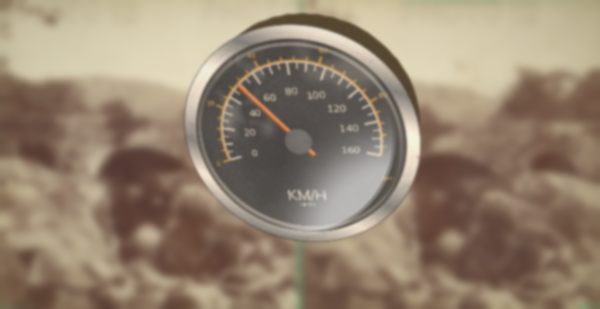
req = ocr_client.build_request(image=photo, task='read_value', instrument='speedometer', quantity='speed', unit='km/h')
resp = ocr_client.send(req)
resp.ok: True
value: 50 km/h
